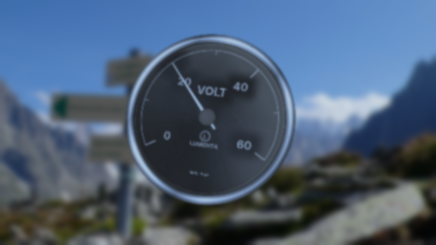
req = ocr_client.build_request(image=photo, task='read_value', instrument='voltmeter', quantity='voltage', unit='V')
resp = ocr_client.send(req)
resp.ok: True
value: 20 V
